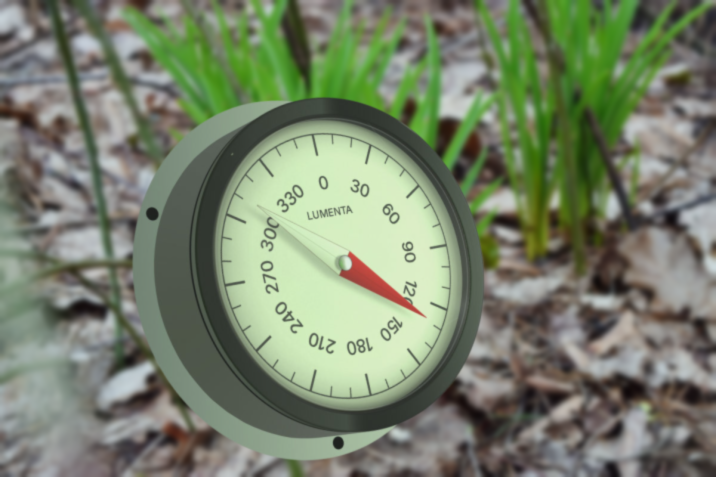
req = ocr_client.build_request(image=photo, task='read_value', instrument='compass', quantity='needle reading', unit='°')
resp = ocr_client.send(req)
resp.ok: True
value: 130 °
